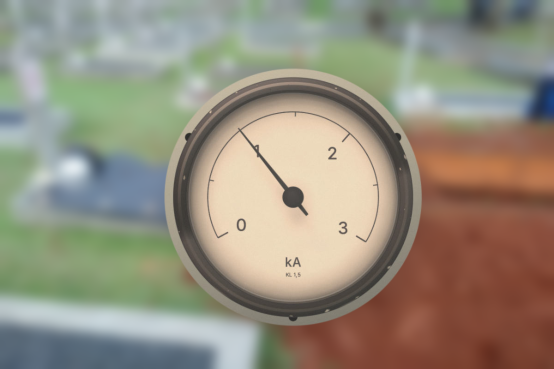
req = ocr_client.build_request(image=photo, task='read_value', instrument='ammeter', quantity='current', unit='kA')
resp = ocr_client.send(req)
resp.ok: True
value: 1 kA
